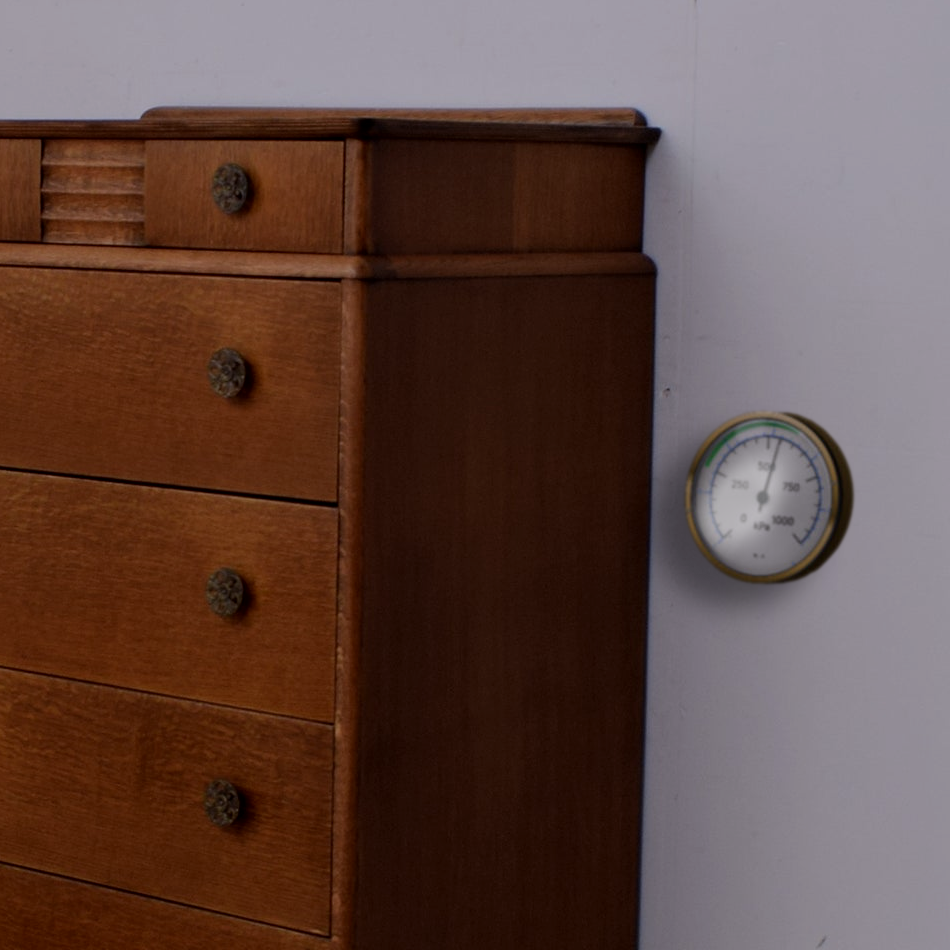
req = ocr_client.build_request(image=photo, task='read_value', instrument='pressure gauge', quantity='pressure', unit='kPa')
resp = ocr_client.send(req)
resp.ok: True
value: 550 kPa
